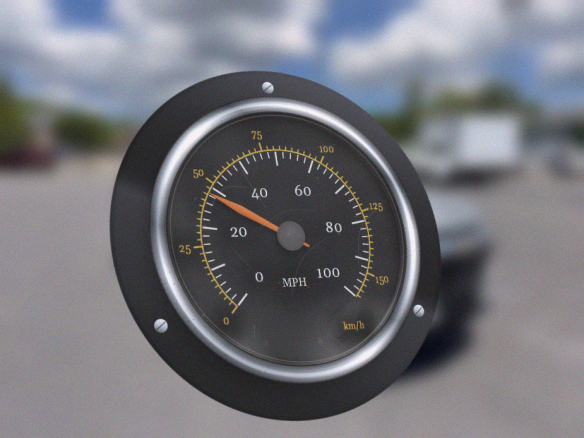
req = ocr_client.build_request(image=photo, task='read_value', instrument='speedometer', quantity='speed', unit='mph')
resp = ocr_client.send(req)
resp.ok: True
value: 28 mph
